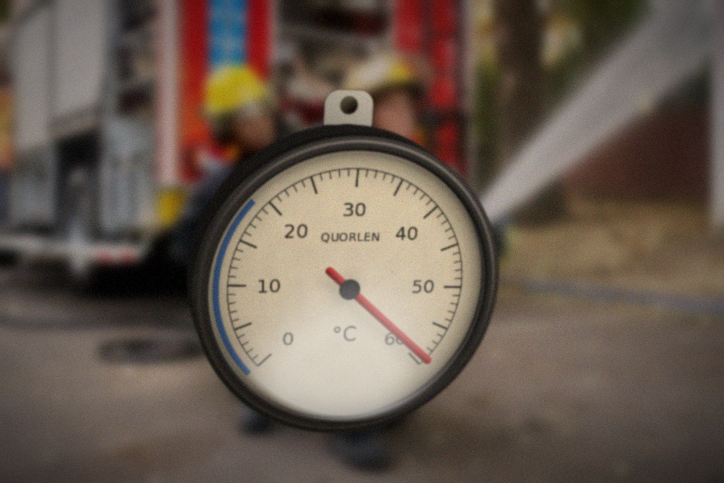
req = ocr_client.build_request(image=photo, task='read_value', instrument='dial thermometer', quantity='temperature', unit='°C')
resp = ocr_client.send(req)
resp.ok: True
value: 59 °C
